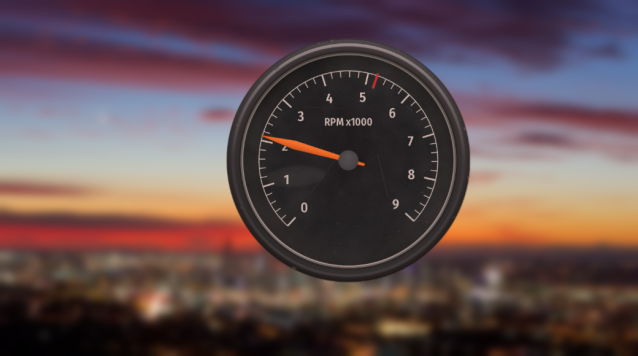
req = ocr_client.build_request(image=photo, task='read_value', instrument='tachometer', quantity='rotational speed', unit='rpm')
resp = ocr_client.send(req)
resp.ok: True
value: 2100 rpm
